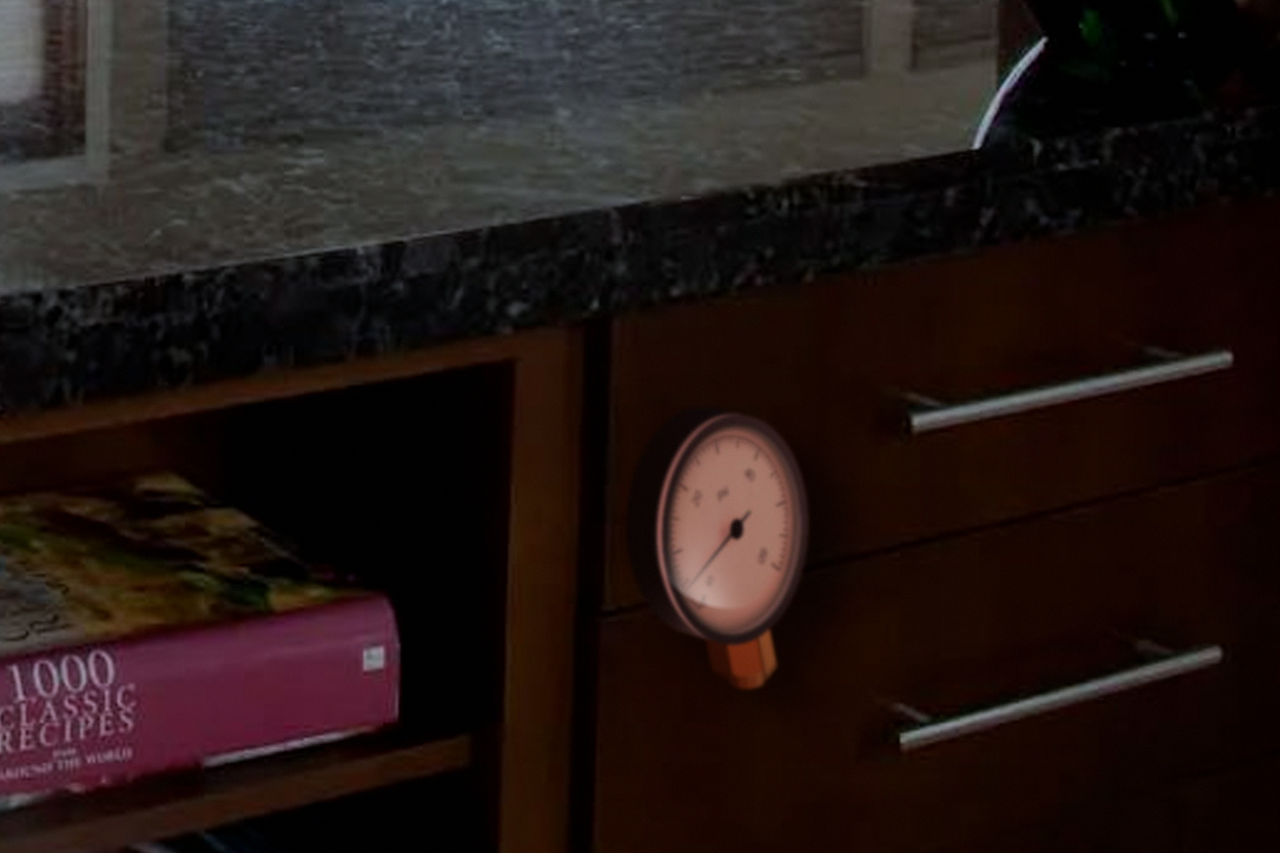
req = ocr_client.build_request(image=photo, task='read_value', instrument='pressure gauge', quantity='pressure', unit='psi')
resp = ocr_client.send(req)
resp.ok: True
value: 5 psi
